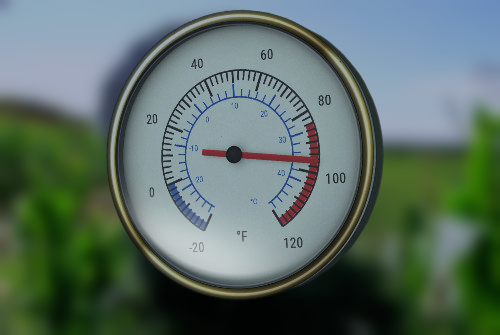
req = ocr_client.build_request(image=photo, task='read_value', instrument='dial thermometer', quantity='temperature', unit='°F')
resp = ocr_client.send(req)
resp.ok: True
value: 96 °F
